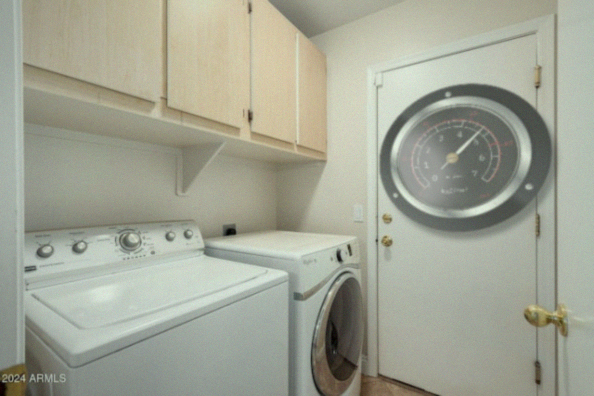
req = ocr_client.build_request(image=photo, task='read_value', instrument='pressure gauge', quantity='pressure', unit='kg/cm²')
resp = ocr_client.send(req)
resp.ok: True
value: 4.75 kg/cm²
